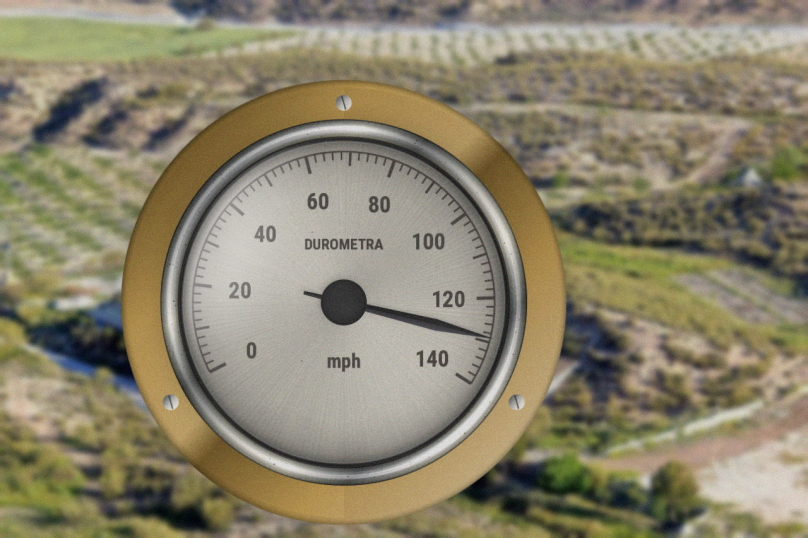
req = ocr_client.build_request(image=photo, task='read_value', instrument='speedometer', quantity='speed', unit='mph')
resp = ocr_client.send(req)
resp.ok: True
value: 129 mph
